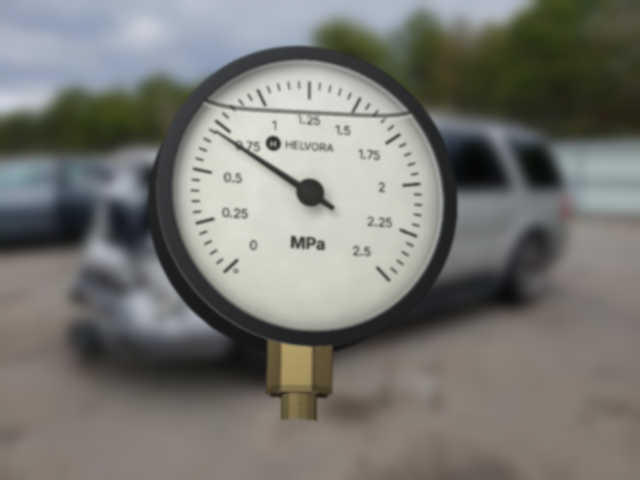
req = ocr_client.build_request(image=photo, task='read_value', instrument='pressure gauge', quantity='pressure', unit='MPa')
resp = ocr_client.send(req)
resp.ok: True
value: 0.7 MPa
